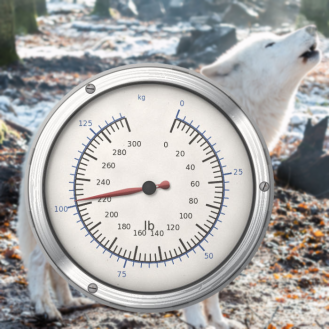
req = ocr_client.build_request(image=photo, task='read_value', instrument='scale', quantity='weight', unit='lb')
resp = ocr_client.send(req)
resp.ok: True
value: 224 lb
